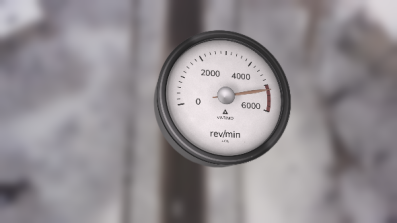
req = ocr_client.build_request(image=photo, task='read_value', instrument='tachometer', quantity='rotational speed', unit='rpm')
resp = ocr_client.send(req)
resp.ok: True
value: 5200 rpm
